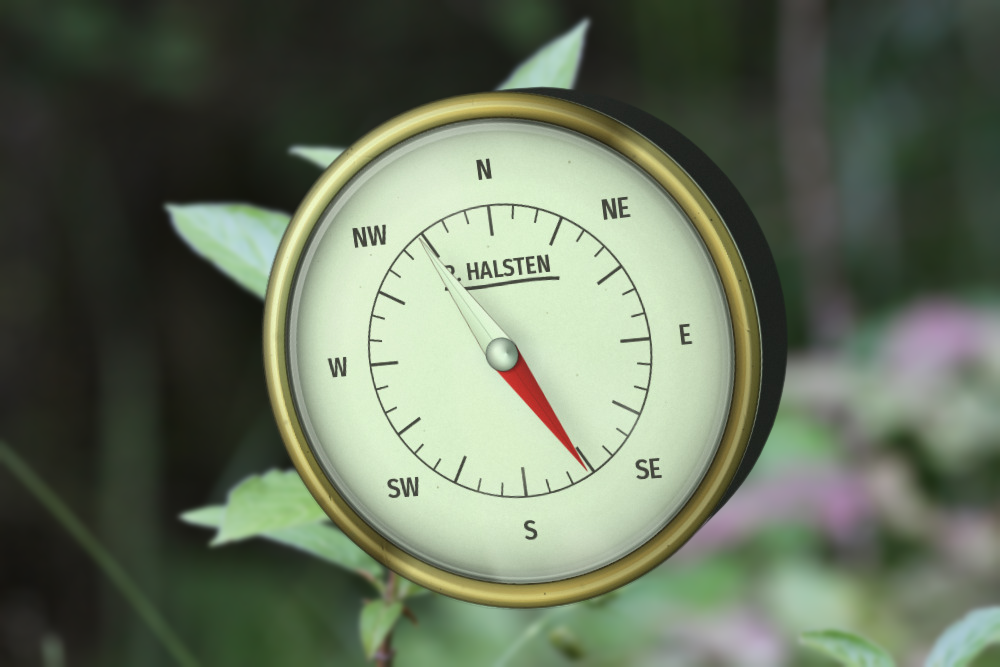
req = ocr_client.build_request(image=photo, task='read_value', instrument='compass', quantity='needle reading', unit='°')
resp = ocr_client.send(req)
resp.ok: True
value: 150 °
